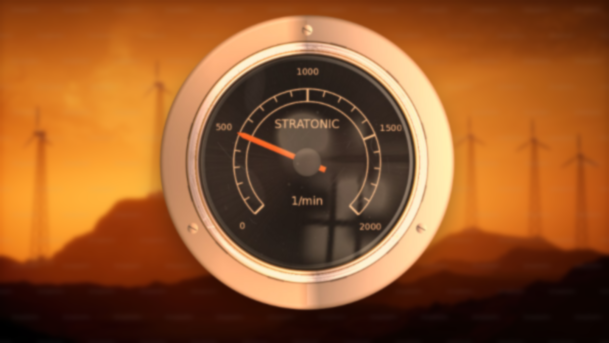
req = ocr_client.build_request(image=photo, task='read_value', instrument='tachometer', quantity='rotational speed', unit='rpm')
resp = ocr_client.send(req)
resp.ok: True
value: 500 rpm
